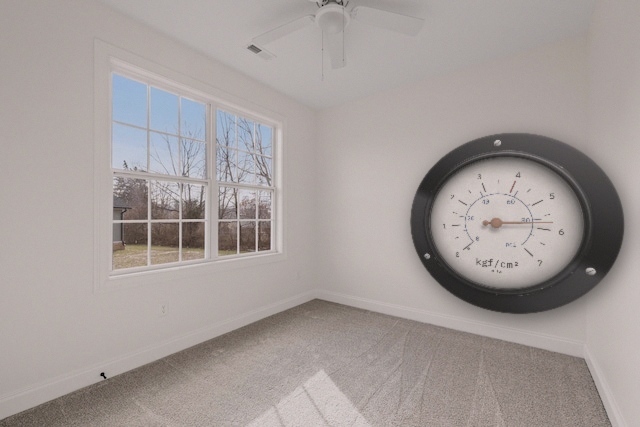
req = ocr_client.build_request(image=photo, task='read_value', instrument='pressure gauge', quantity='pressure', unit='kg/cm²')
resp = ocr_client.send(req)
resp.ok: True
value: 5.75 kg/cm²
